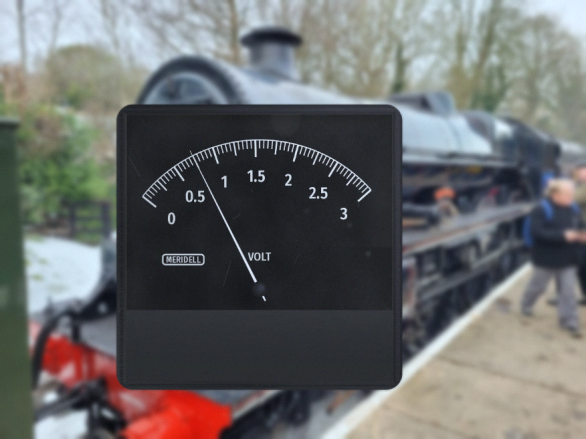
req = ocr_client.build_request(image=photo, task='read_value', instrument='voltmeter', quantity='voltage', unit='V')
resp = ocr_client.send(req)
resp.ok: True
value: 0.75 V
